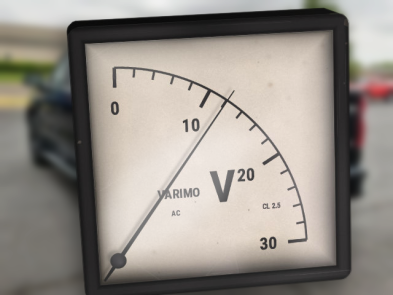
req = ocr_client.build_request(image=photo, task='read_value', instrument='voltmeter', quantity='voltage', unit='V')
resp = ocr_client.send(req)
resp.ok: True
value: 12 V
